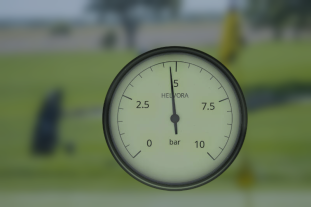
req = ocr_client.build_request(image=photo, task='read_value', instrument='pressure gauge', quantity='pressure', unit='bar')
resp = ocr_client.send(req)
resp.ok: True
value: 4.75 bar
